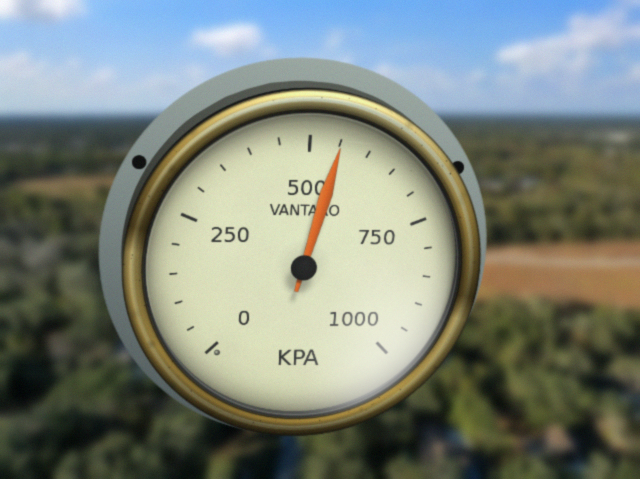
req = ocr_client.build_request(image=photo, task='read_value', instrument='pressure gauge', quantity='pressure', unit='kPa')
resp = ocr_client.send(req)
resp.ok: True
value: 550 kPa
